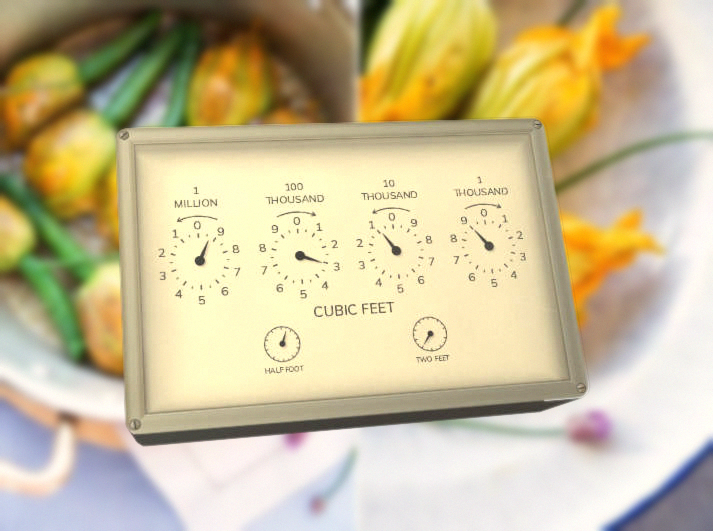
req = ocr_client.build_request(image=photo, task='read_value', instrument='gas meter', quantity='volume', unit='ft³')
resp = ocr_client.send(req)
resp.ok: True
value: 930900 ft³
